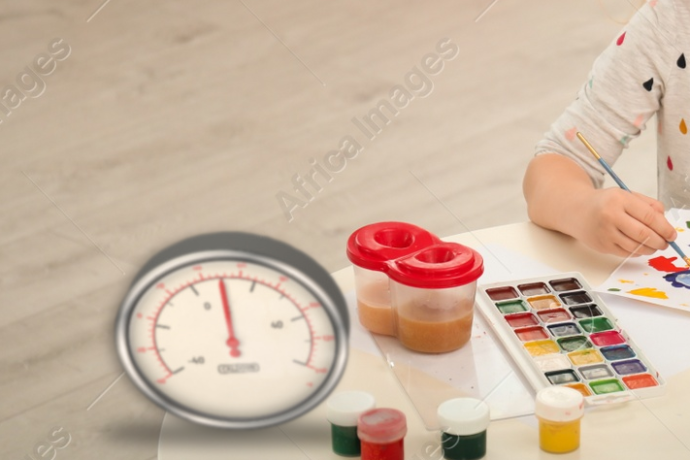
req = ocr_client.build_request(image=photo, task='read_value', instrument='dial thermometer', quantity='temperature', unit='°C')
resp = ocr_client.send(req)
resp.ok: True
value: 10 °C
